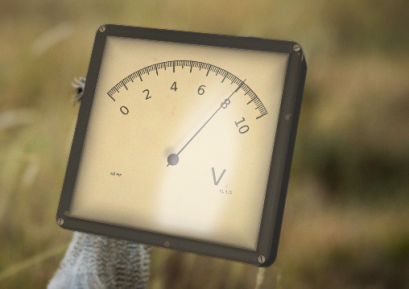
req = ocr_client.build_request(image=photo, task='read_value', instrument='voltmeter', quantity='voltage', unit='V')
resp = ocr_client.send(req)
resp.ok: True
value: 8 V
